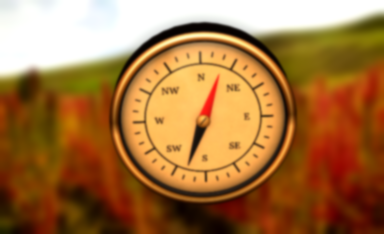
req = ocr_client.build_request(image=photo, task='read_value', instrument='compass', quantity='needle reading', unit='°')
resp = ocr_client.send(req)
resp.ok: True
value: 20 °
